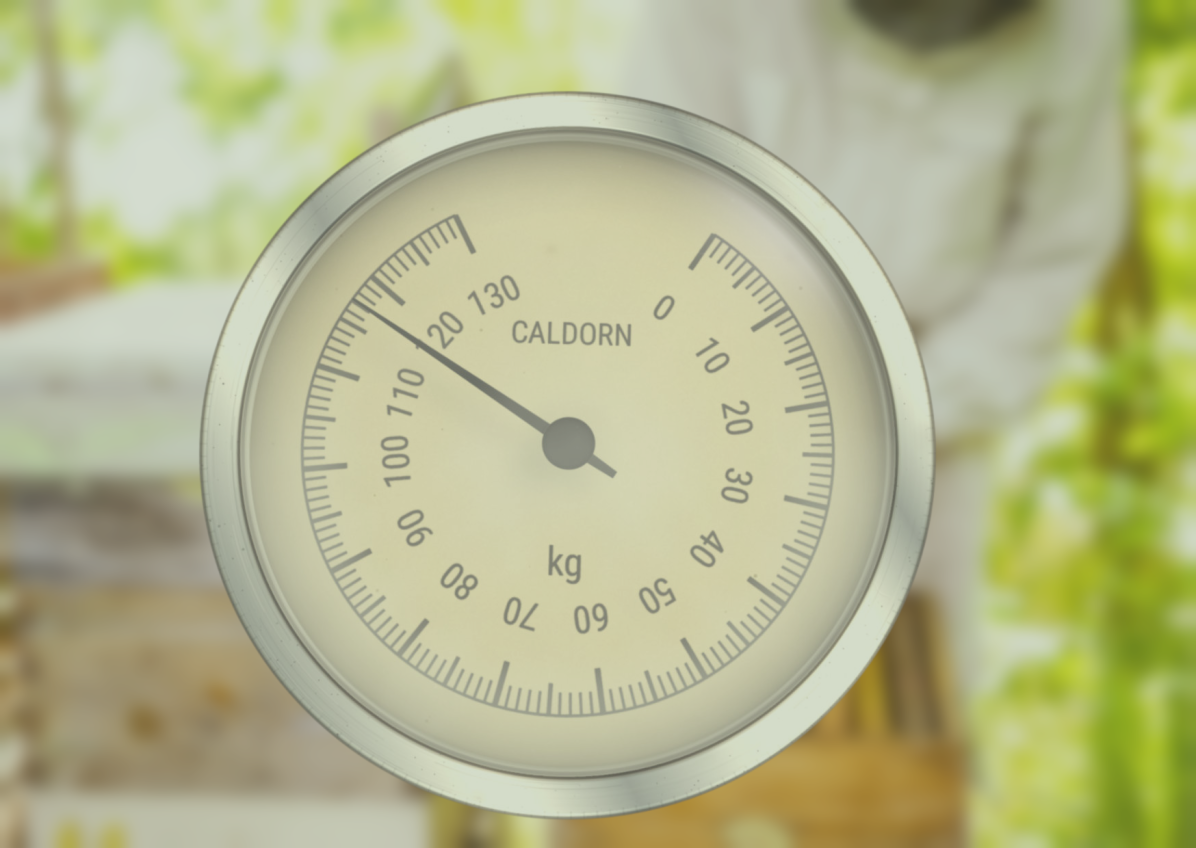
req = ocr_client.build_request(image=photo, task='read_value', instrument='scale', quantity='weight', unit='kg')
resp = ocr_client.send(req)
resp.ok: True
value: 117 kg
